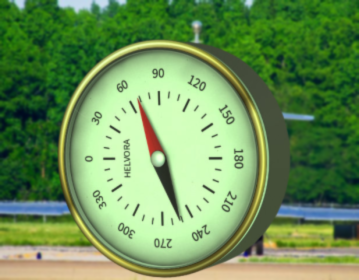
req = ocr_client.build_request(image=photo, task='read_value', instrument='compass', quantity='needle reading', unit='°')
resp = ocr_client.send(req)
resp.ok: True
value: 70 °
